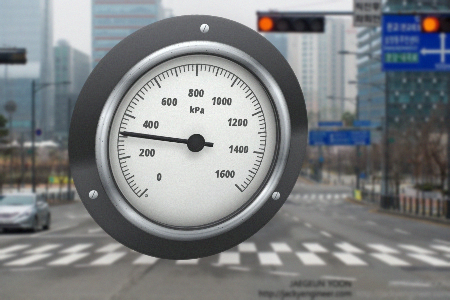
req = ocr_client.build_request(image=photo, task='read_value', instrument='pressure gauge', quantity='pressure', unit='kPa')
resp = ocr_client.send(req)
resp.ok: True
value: 320 kPa
